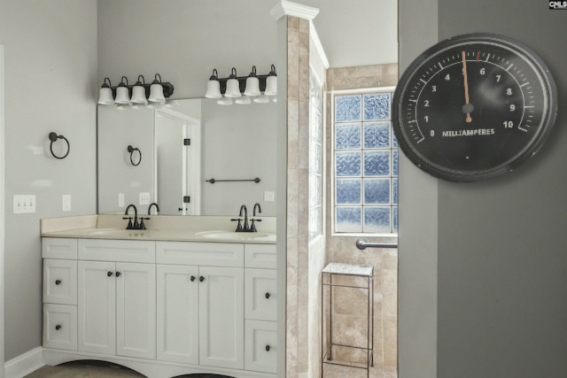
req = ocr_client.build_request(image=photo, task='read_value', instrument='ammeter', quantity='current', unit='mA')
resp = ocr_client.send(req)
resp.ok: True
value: 5 mA
